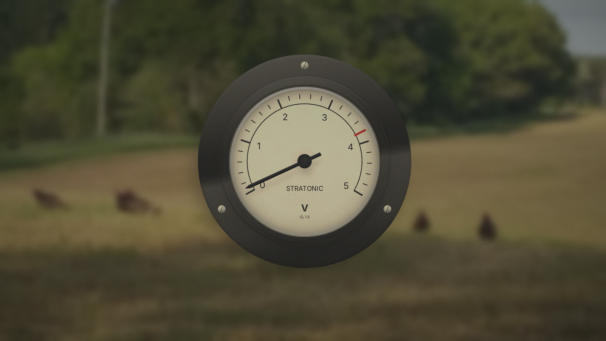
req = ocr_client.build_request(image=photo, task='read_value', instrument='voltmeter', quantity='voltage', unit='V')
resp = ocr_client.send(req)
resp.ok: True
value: 0.1 V
